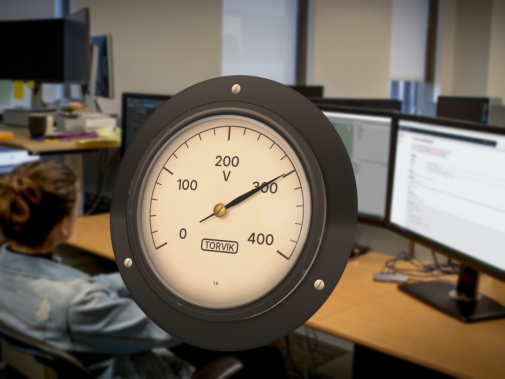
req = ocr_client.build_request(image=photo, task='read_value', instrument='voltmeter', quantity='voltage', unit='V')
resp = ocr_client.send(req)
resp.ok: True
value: 300 V
